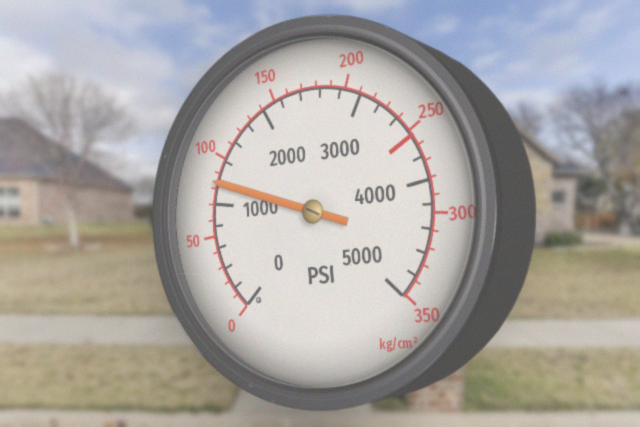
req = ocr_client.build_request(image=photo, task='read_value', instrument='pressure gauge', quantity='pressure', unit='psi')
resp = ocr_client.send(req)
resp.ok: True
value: 1200 psi
